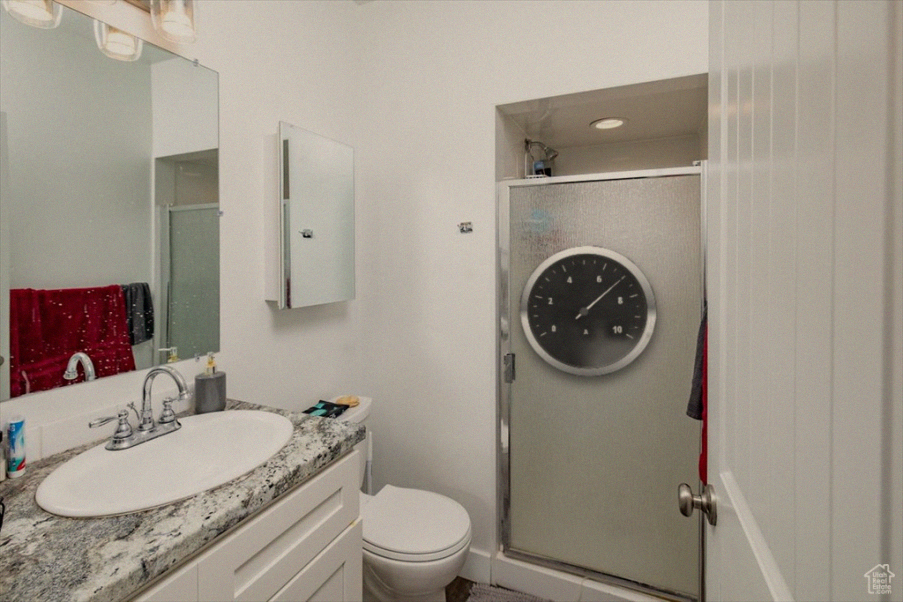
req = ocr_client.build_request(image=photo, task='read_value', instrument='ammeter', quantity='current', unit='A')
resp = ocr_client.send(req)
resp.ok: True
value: 7 A
